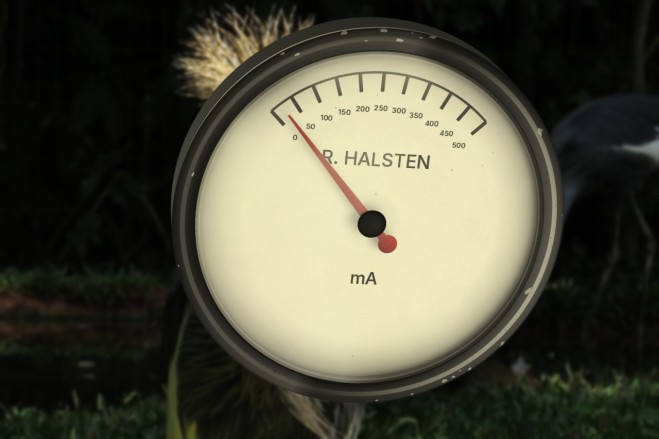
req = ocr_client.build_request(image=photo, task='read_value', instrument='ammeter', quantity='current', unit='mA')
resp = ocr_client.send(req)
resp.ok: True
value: 25 mA
